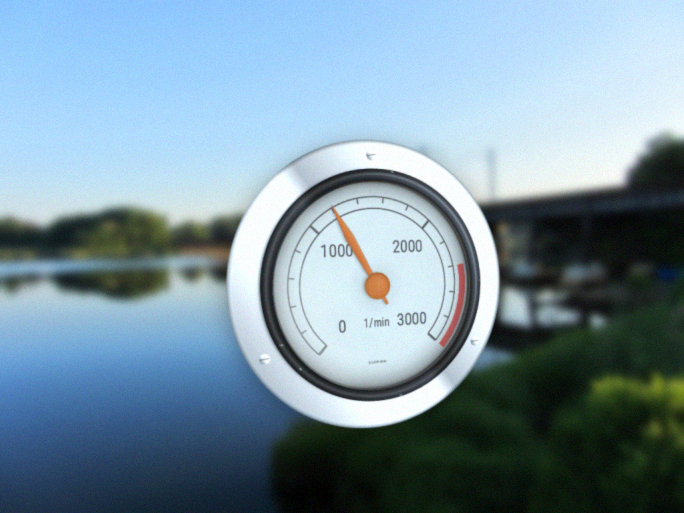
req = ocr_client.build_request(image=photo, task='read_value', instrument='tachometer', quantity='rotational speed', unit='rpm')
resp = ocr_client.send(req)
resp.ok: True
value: 1200 rpm
